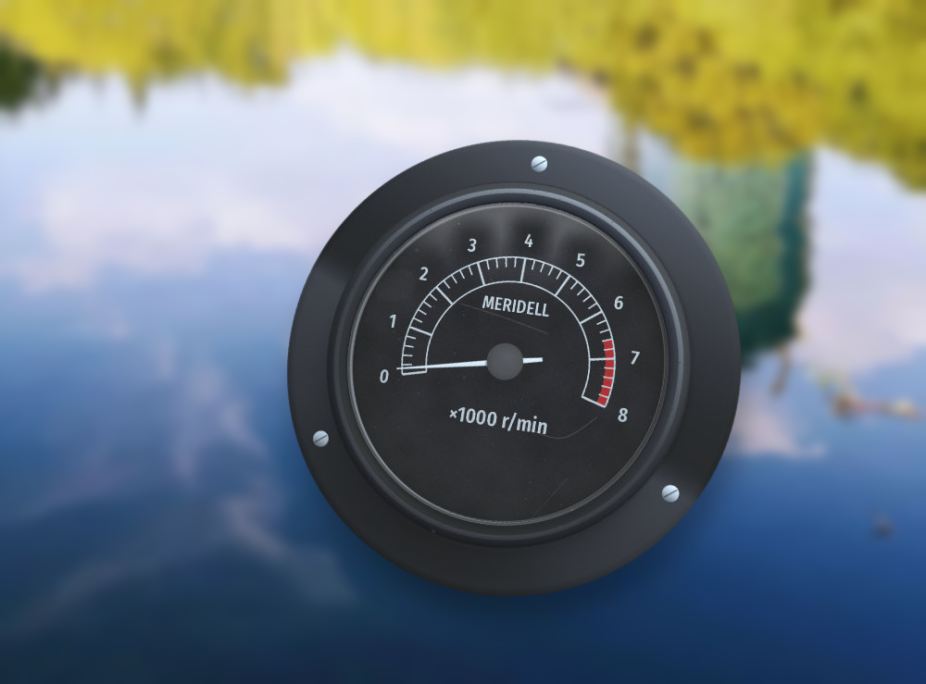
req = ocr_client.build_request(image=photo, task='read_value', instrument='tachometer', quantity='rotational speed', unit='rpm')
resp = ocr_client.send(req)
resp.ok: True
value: 100 rpm
